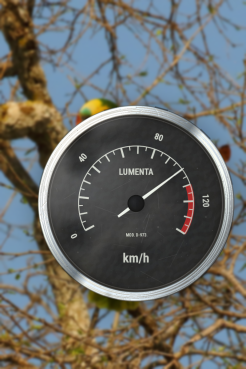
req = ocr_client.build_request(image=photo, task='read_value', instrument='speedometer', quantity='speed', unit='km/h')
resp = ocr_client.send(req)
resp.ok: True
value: 100 km/h
